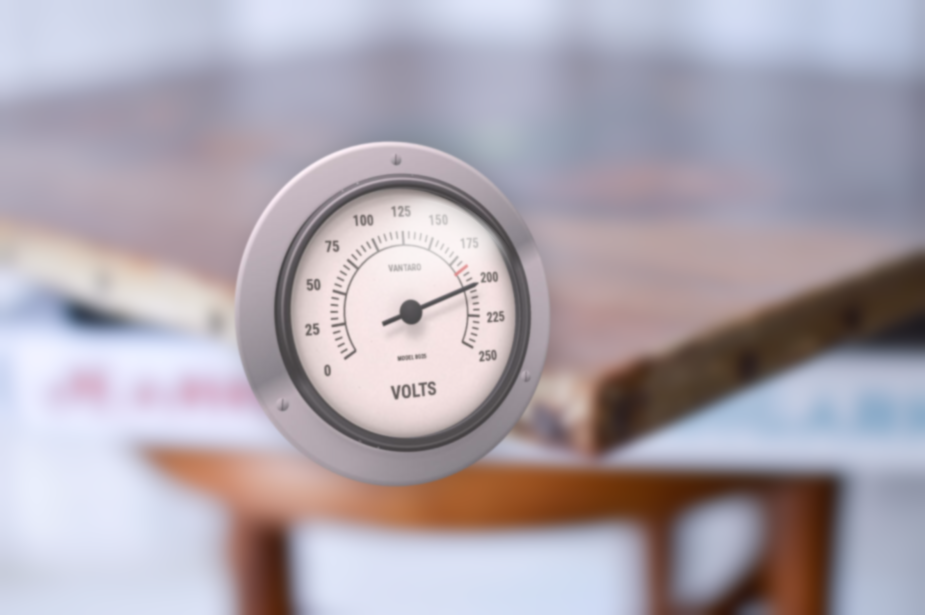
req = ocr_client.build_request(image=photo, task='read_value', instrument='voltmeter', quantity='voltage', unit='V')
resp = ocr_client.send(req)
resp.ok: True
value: 200 V
